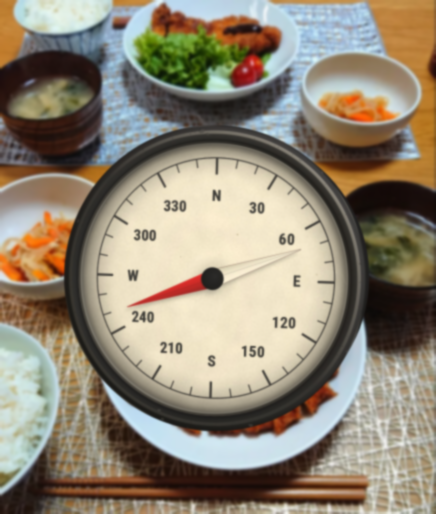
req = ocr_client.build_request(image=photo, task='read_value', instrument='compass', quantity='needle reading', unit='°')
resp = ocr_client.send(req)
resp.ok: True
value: 250 °
